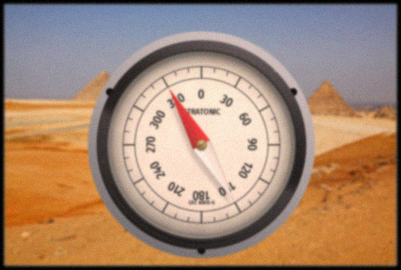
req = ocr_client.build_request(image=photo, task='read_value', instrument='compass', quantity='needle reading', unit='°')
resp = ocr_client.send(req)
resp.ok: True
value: 330 °
